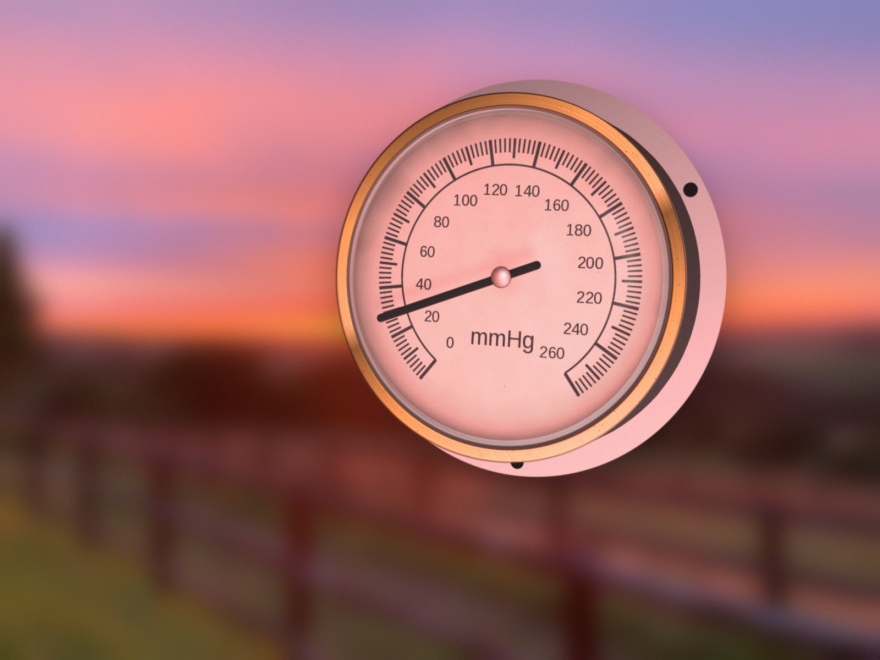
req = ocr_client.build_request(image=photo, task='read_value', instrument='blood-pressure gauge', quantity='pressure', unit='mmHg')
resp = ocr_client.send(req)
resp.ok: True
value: 28 mmHg
